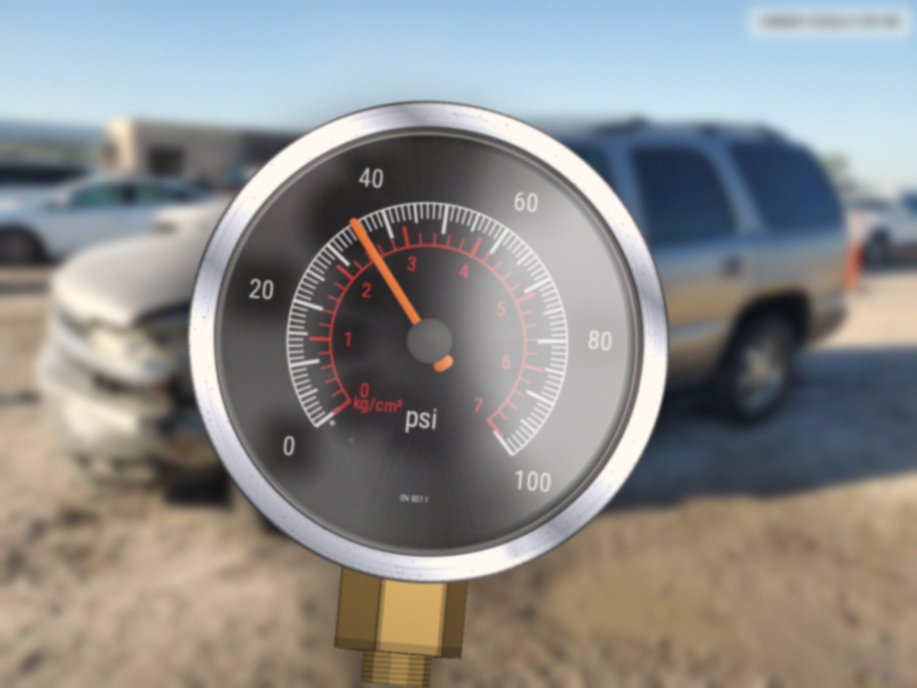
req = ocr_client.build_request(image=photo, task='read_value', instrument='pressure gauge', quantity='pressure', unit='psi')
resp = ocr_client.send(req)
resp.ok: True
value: 35 psi
